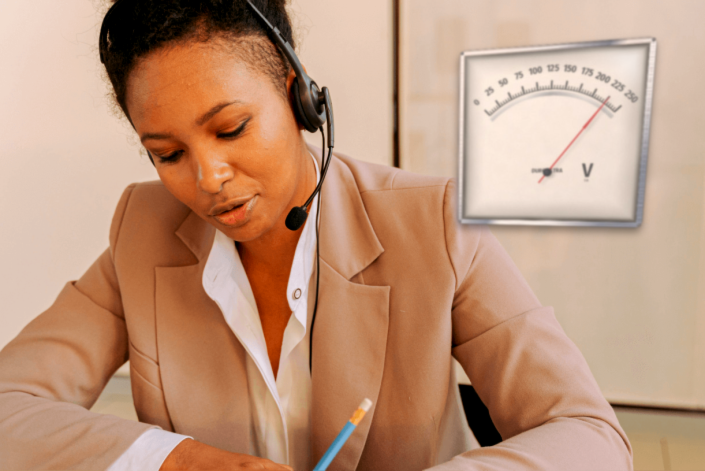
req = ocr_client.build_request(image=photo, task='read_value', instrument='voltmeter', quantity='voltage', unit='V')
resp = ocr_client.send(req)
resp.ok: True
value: 225 V
